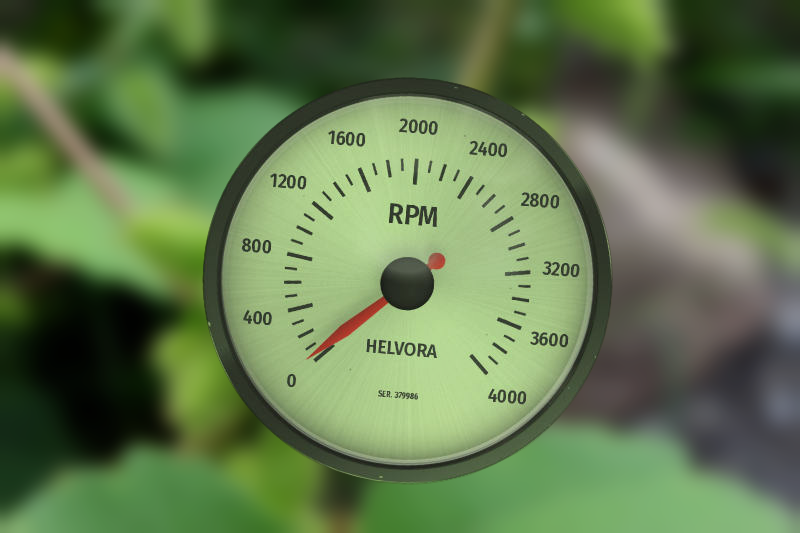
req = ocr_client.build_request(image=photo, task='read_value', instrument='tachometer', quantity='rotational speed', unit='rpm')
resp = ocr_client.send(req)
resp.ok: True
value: 50 rpm
